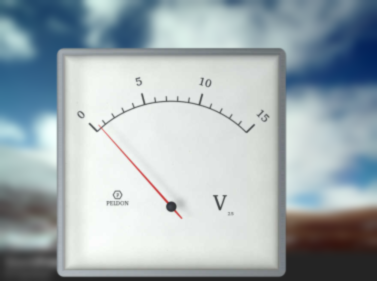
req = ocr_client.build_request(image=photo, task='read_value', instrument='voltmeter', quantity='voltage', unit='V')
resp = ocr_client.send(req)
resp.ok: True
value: 0.5 V
